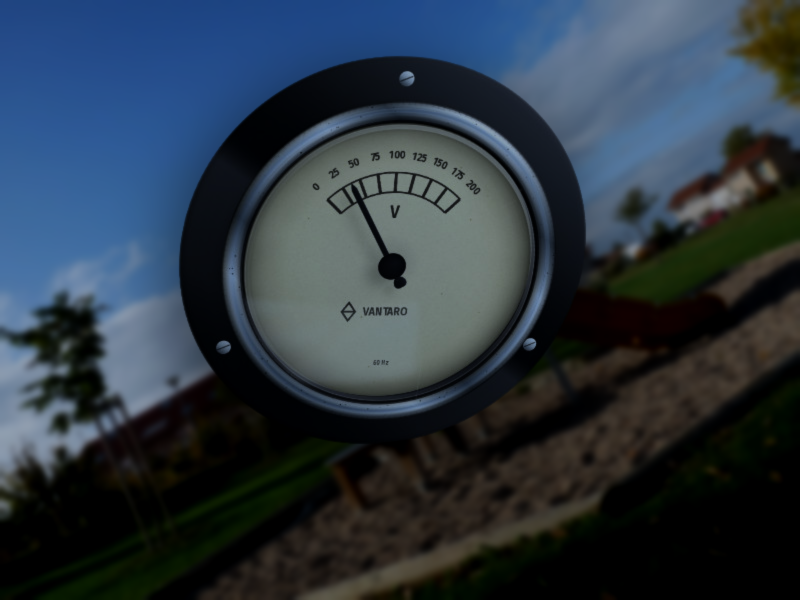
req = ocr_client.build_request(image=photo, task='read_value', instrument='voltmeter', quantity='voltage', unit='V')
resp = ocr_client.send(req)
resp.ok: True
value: 37.5 V
